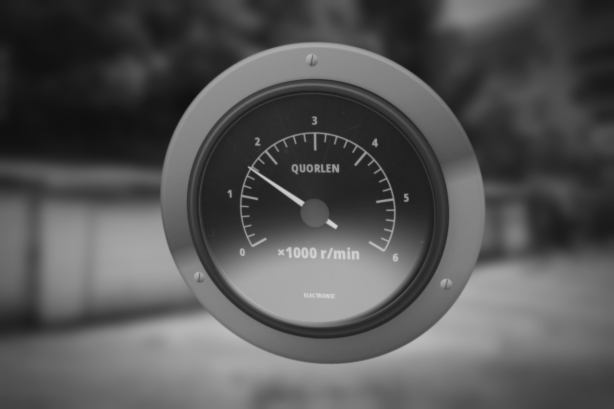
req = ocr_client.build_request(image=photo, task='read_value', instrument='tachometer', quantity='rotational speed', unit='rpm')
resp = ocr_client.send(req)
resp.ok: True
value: 1600 rpm
